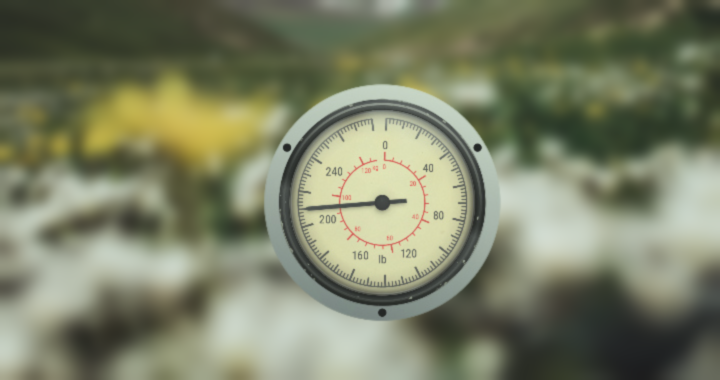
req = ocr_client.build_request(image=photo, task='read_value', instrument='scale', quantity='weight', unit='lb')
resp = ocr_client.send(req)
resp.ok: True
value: 210 lb
